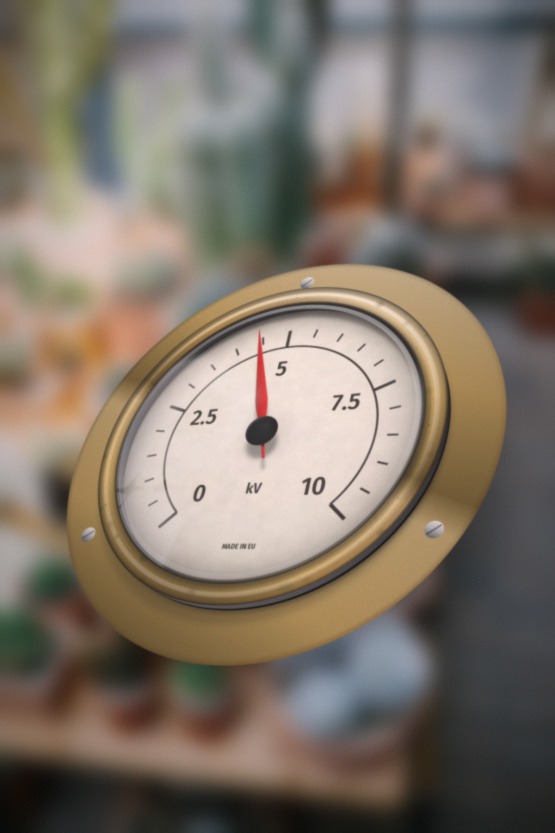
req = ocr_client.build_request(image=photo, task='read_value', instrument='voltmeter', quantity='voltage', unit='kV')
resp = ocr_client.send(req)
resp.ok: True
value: 4.5 kV
